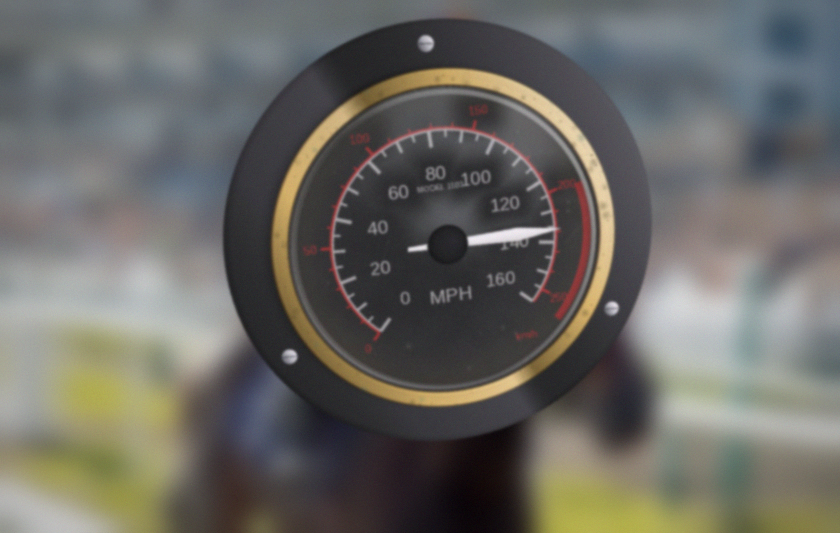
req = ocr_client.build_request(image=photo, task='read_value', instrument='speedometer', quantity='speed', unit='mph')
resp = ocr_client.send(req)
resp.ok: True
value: 135 mph
